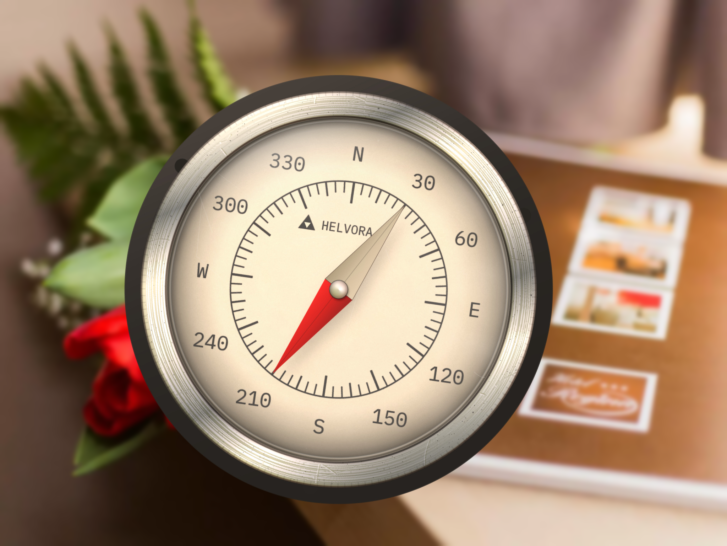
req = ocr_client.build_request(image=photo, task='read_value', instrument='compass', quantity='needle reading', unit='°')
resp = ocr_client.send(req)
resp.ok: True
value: 210 °
